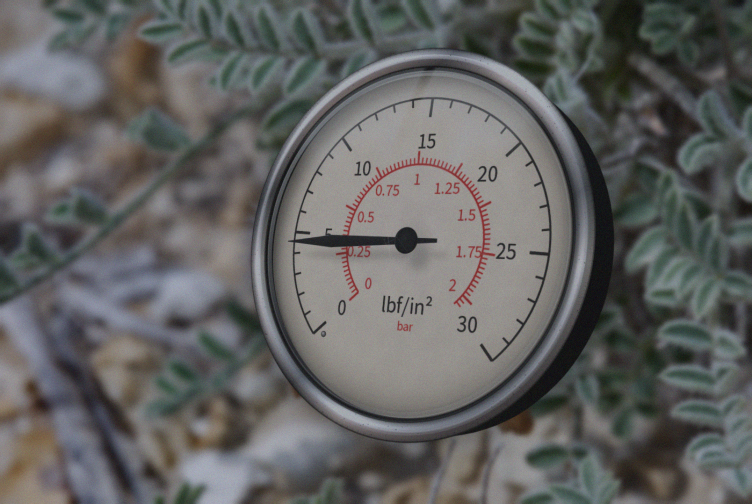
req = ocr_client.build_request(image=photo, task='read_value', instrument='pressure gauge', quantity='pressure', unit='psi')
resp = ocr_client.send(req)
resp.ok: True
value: 4.5 psi
